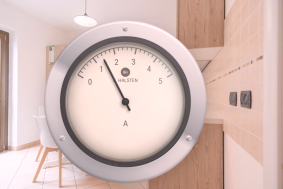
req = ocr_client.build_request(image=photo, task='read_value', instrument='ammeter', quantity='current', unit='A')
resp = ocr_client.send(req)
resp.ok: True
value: 1.4 A
